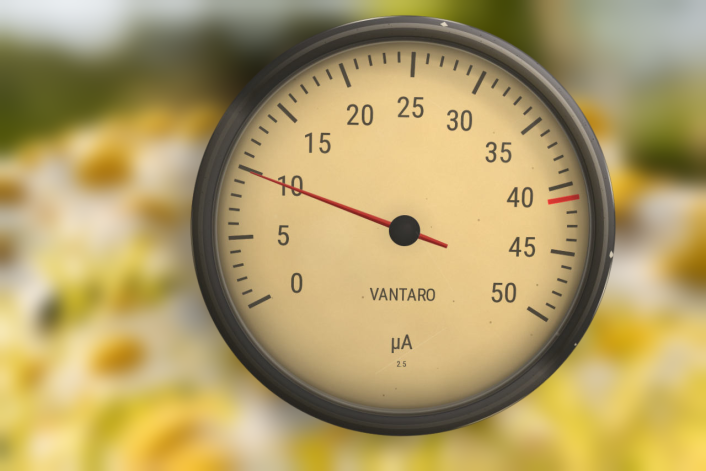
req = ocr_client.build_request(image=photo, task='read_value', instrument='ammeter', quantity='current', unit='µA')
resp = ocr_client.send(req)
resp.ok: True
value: 10 µA
